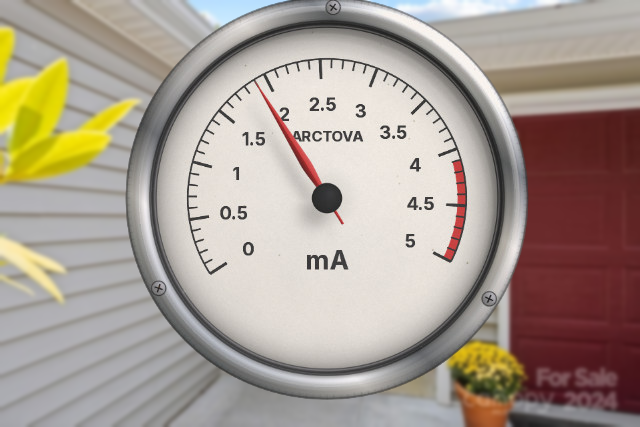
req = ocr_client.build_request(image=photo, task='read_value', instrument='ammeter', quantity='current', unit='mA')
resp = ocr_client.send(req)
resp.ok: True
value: 1.9 mA
